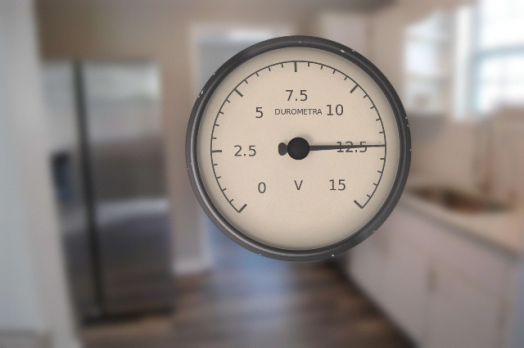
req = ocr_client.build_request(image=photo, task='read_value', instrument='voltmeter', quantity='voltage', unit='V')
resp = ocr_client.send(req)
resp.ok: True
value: 12.5 V
